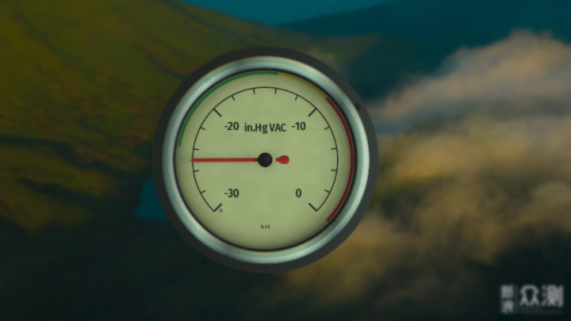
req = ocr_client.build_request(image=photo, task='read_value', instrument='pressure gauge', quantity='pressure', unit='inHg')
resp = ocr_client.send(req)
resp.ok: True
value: -25 inHg
